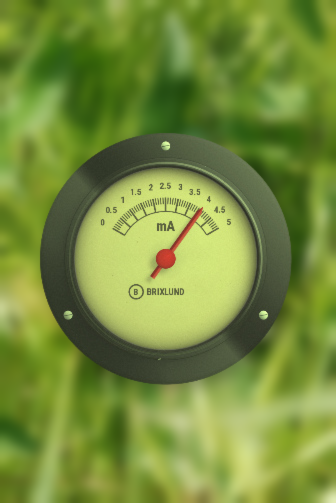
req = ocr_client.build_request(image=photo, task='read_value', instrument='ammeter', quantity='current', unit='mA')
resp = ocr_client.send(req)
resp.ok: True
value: 4 mA
